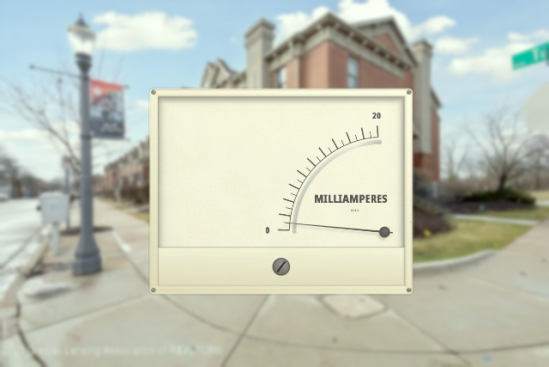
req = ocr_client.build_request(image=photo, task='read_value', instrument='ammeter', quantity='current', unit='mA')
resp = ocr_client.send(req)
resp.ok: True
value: 1 mA
